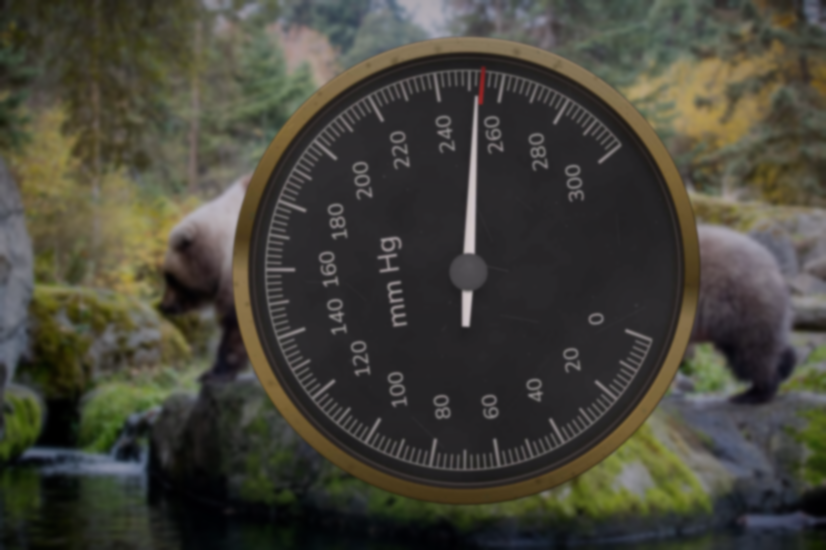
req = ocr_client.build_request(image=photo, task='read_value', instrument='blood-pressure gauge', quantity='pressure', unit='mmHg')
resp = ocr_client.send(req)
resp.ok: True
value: 252 mmHg
